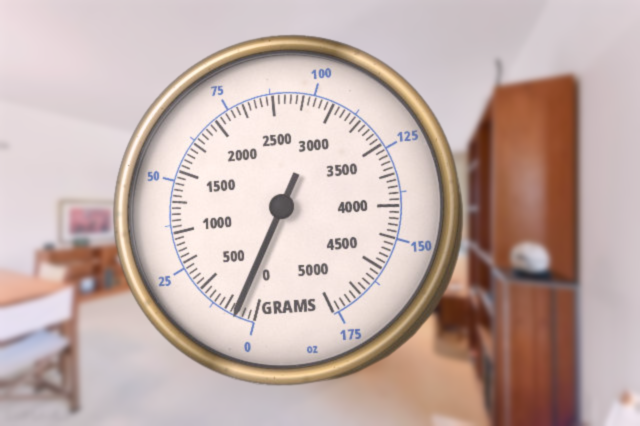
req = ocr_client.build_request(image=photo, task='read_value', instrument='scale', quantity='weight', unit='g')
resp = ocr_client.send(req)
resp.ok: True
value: 150 g
